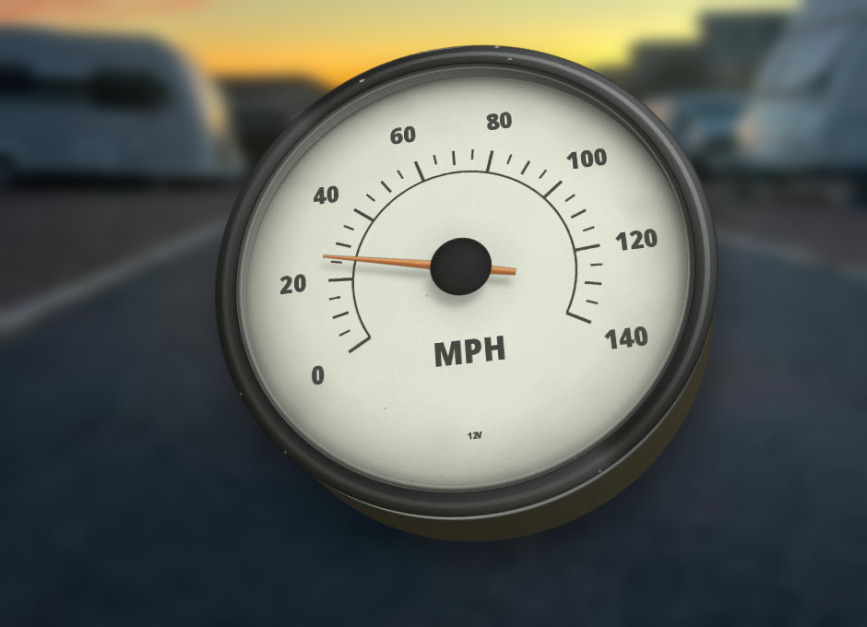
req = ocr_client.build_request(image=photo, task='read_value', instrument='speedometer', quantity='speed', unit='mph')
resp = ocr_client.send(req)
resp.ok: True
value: 25 mph
